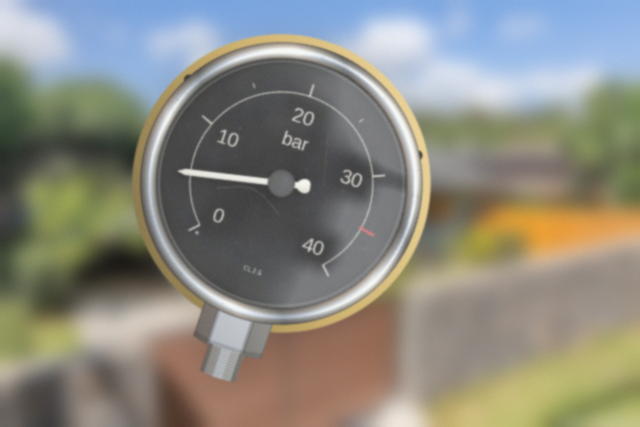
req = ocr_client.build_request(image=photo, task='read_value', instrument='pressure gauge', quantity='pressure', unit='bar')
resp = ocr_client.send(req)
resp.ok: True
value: 5 bar
